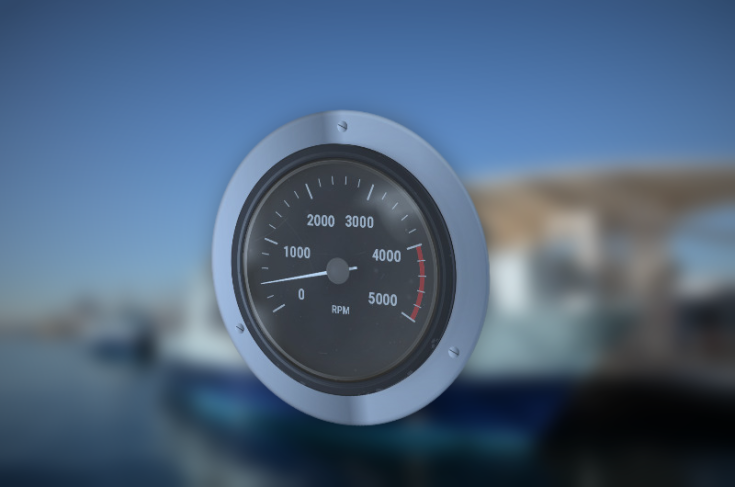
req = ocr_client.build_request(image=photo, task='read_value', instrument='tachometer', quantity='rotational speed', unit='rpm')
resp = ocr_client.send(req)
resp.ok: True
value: 400 rpm
